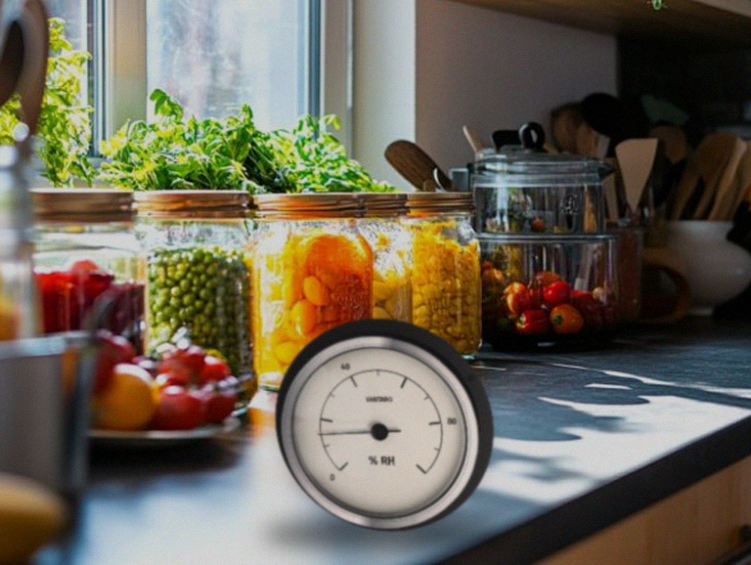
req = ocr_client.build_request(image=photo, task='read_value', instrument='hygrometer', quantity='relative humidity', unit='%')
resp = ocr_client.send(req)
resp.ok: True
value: 15 %
